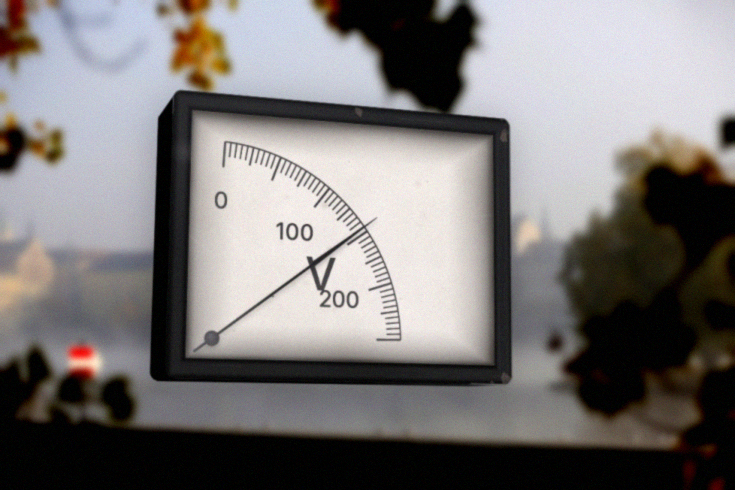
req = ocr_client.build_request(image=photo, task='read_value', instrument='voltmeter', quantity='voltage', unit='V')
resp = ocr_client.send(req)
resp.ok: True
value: 145 V
